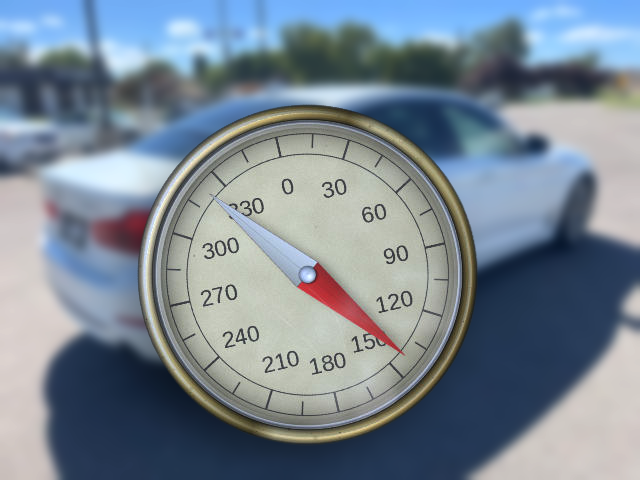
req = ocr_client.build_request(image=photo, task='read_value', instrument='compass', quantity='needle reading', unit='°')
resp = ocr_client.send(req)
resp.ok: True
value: 142.5 °
